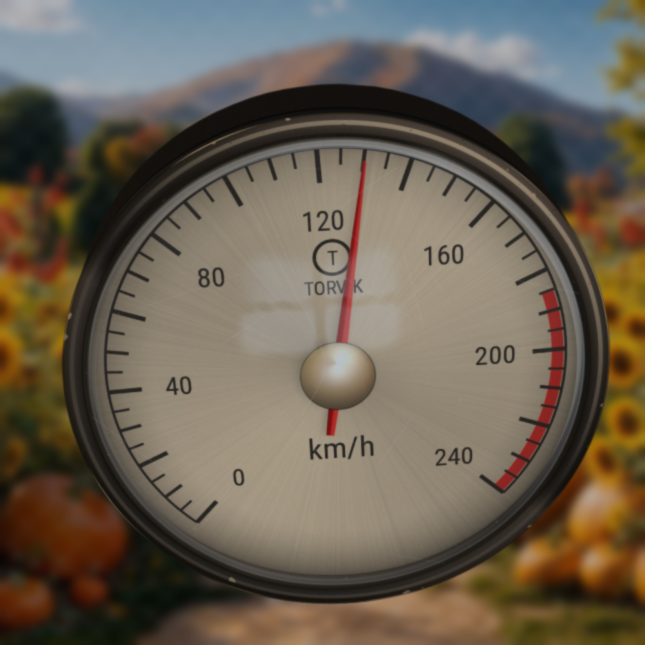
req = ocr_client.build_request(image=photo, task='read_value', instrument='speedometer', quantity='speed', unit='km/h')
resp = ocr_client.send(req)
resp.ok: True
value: 130 km/h
